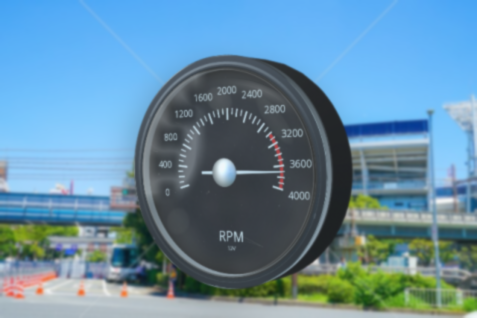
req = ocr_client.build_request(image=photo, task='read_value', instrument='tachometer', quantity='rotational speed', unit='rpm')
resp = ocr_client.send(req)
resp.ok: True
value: 3700 rpm
